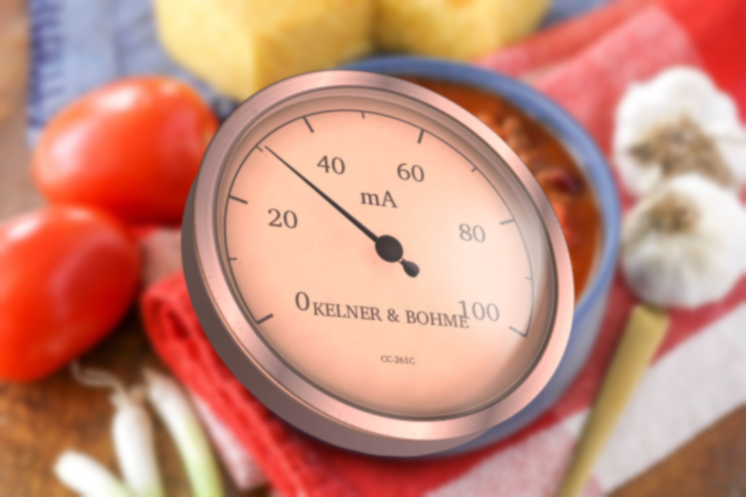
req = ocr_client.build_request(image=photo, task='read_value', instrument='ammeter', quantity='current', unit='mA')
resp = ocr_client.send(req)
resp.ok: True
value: 30 mA
